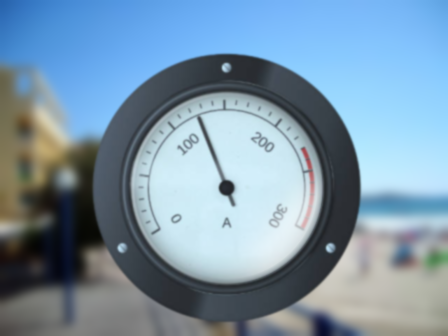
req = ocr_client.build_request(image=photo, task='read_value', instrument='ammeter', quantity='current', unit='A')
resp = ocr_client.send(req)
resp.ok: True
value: 125 A
